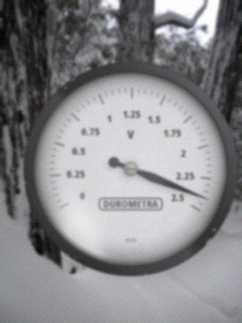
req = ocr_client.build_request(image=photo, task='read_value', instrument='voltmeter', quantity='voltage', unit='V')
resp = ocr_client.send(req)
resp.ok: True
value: 2.4 V
